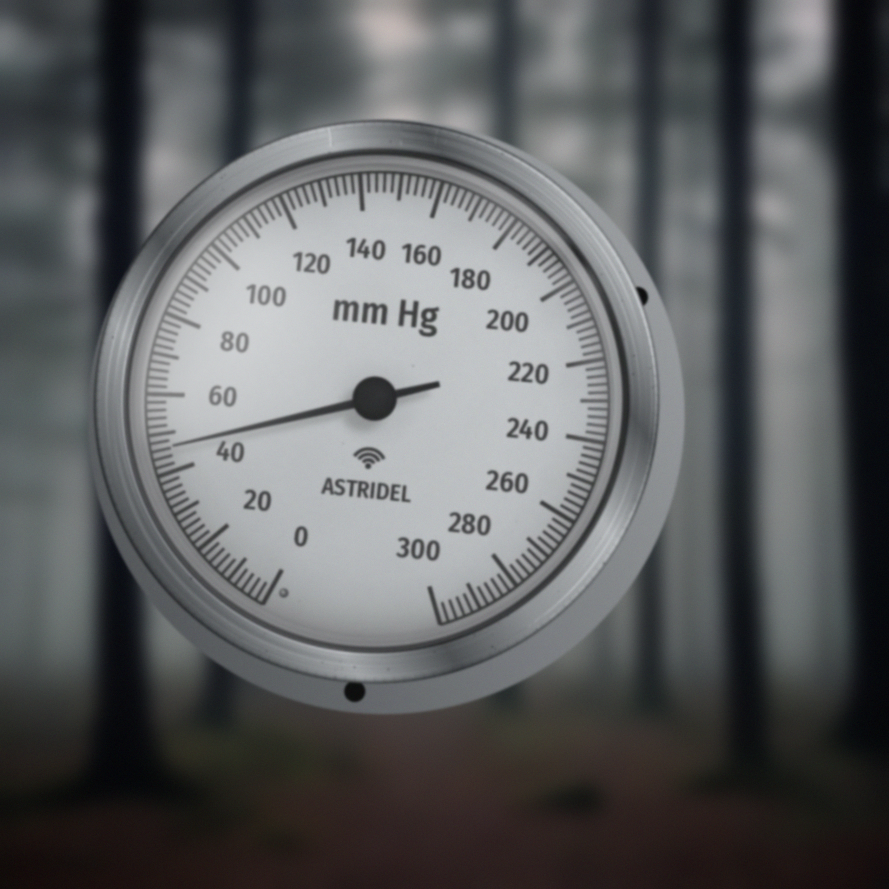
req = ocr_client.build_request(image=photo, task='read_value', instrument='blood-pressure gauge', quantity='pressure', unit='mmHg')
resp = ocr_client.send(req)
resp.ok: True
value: 46 mmHg
